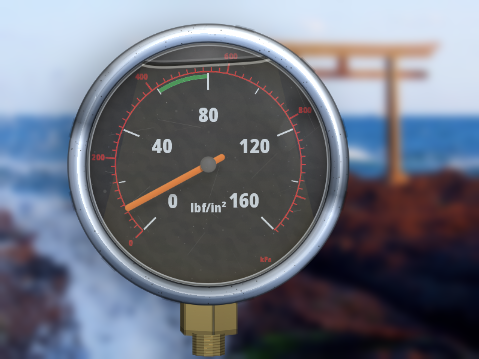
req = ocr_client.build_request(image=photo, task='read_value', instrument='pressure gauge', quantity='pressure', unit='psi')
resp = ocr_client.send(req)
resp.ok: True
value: 10 psi
